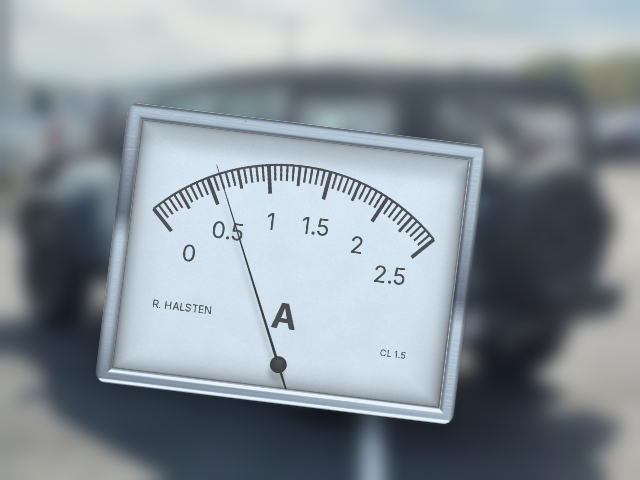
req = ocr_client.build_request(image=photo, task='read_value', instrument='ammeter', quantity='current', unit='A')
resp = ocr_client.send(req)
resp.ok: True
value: 0.6 A
